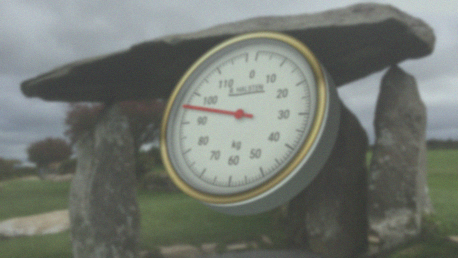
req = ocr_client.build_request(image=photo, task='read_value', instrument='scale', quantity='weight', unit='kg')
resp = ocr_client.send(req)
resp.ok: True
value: 95 kg
